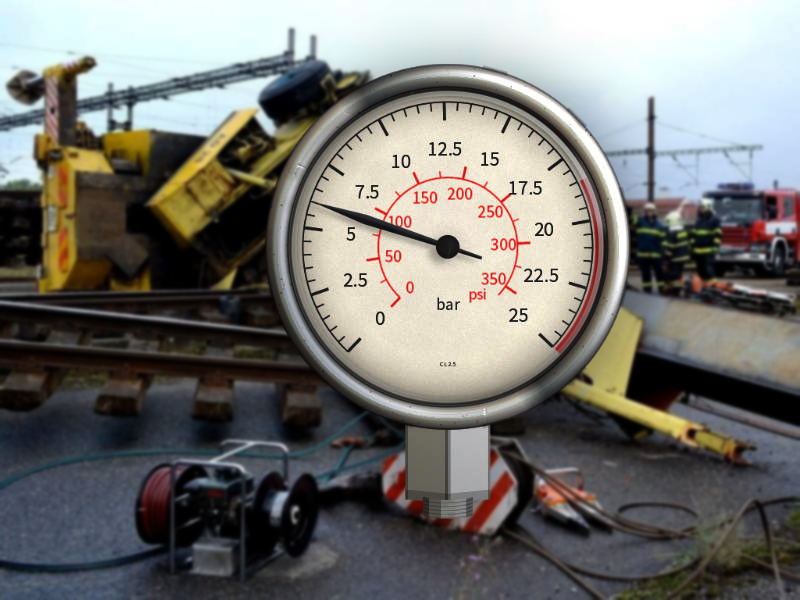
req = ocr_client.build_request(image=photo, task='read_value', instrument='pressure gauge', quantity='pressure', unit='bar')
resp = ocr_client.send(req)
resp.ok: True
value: 6 bar
